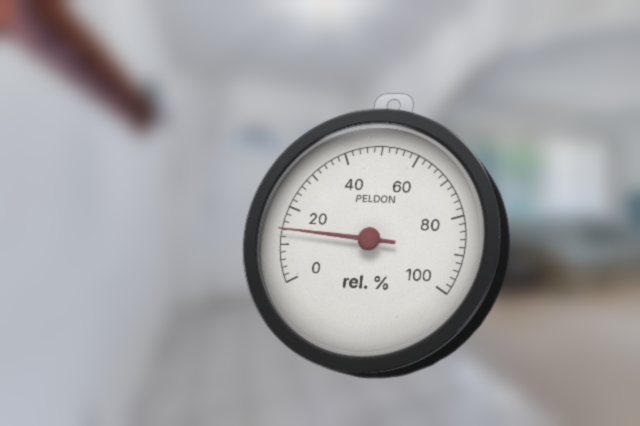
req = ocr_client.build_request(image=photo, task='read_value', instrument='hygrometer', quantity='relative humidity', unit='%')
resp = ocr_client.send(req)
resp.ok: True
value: 14 %
